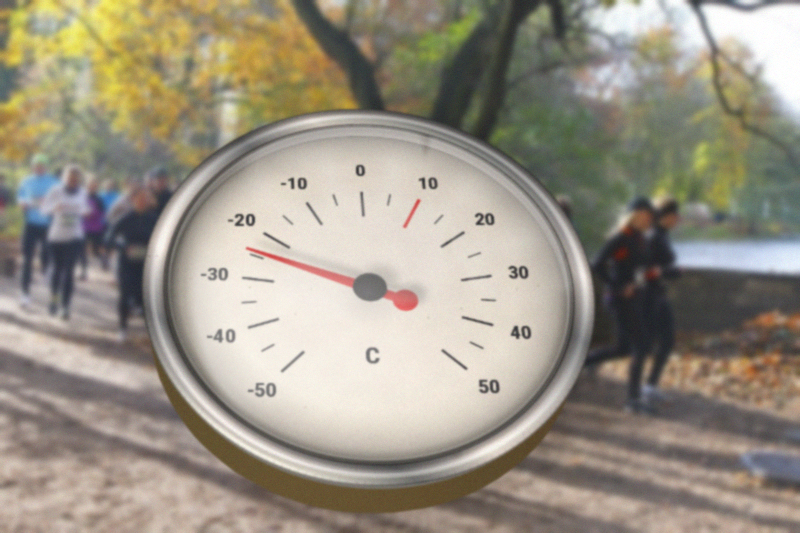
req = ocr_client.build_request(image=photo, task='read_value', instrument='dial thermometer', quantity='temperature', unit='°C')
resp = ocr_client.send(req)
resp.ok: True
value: -25 °C
